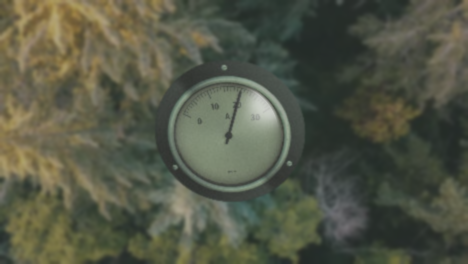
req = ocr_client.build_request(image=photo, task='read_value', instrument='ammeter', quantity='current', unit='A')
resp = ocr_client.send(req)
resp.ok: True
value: 20 A
